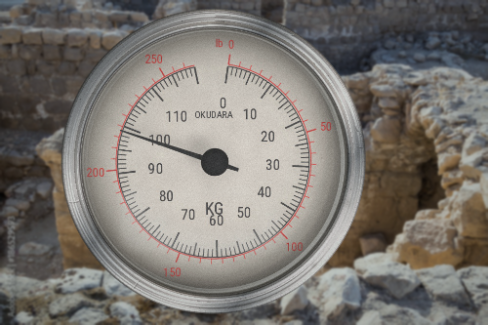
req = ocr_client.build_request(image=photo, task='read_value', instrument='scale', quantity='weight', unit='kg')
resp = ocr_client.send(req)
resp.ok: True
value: 99 kg
